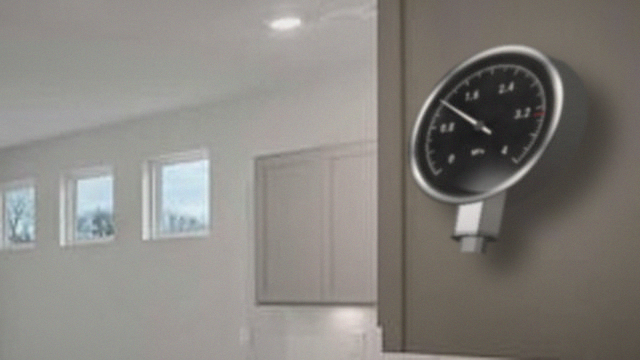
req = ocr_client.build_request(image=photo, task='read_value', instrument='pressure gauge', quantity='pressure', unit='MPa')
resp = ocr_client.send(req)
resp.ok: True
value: 1.2 MPa
